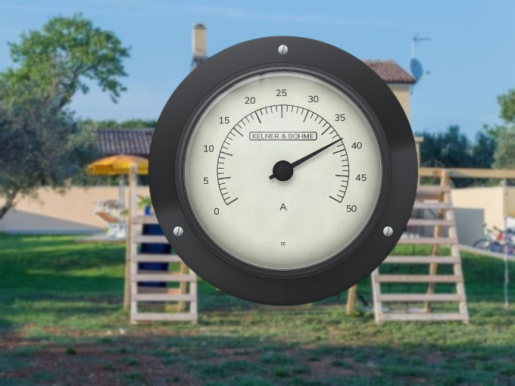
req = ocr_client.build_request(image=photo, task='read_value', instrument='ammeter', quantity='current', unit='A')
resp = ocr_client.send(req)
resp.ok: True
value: 38 A
